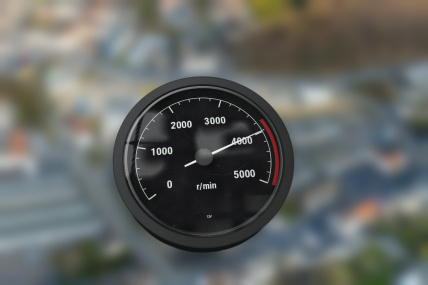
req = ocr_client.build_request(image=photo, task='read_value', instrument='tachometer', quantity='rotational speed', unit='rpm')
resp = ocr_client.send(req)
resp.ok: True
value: 4000 rpm
